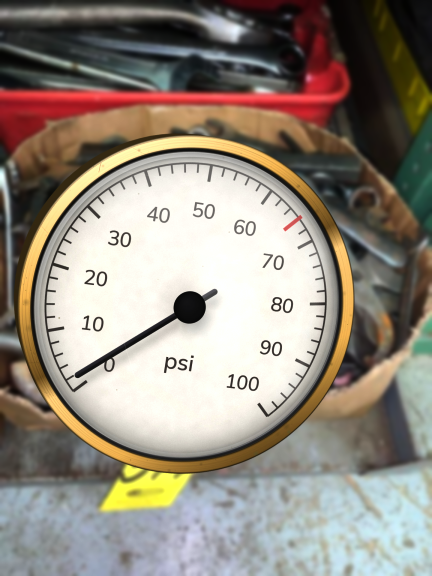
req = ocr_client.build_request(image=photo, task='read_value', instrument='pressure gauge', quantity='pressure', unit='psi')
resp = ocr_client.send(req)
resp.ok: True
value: 2 psi
